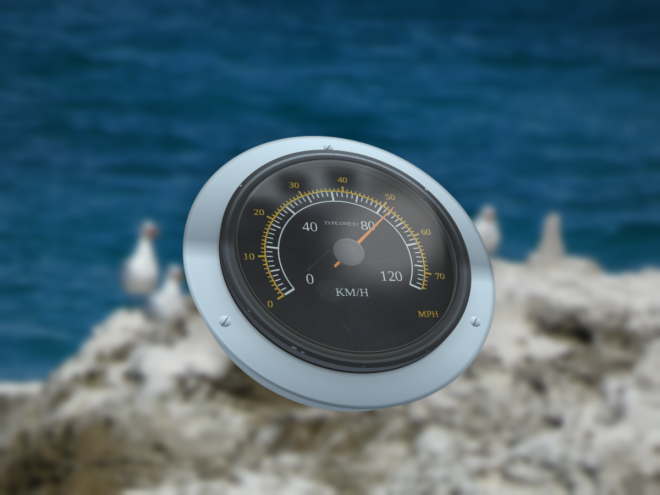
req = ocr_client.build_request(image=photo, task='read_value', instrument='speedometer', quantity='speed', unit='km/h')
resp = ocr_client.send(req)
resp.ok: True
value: 84 km/h
